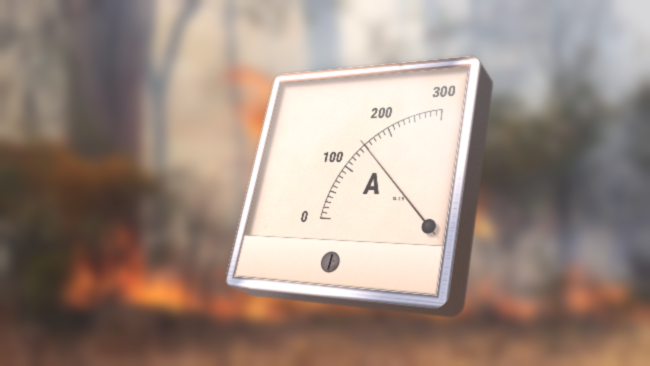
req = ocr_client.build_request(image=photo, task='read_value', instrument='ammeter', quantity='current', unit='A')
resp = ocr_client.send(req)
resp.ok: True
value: 150 A
